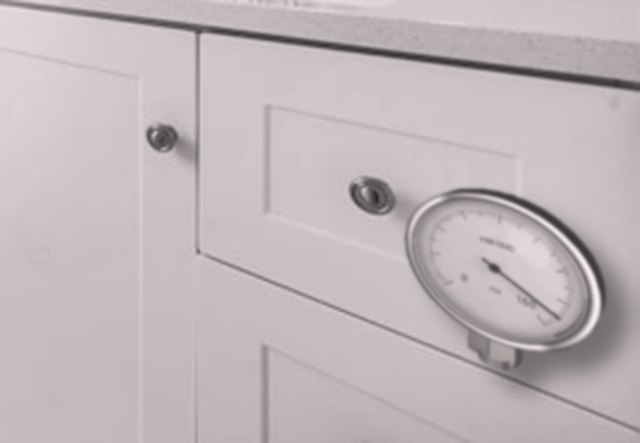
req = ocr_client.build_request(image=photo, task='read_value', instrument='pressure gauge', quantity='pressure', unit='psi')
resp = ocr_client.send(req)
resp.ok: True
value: 150 psi
